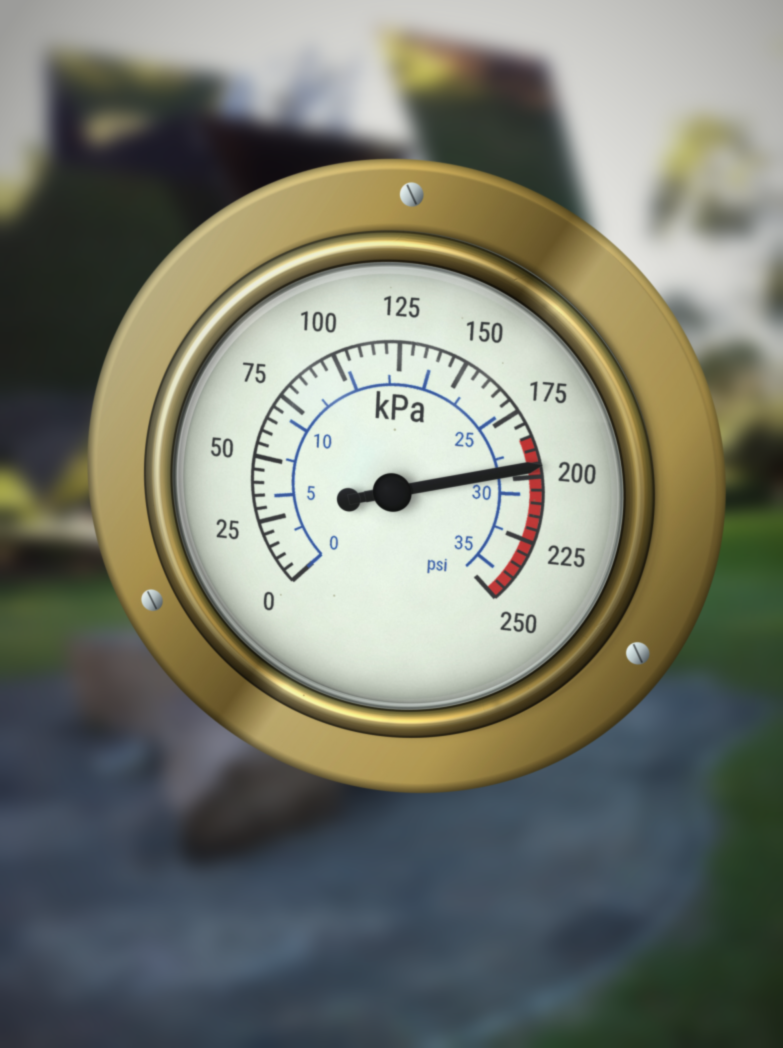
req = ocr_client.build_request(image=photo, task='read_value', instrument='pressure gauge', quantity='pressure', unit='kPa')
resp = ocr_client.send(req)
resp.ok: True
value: 195 kPa
